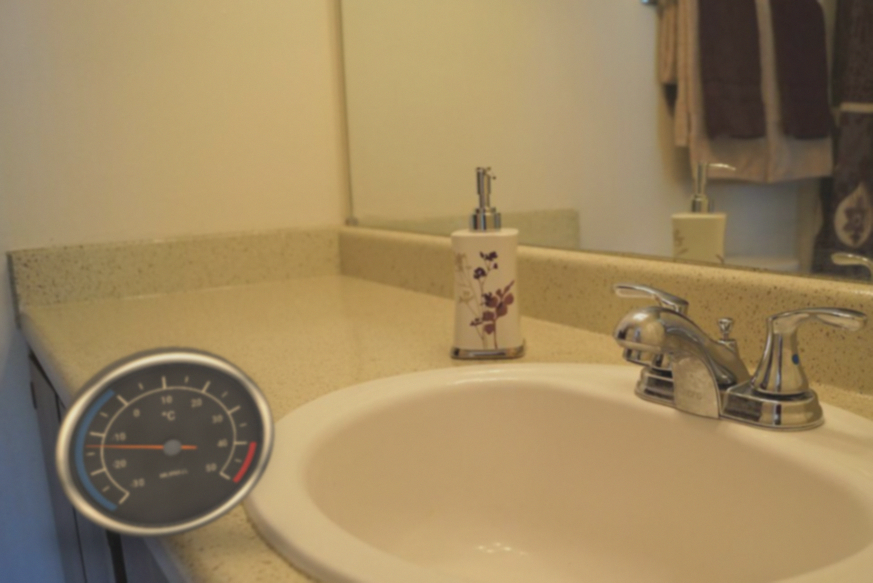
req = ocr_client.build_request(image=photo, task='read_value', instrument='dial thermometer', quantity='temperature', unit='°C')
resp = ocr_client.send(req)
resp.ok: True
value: -12.5 °C
